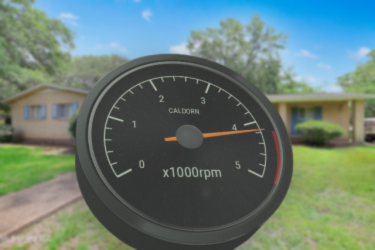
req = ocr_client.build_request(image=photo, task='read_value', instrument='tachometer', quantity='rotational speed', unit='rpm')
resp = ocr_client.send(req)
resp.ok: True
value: 4200 rpm
